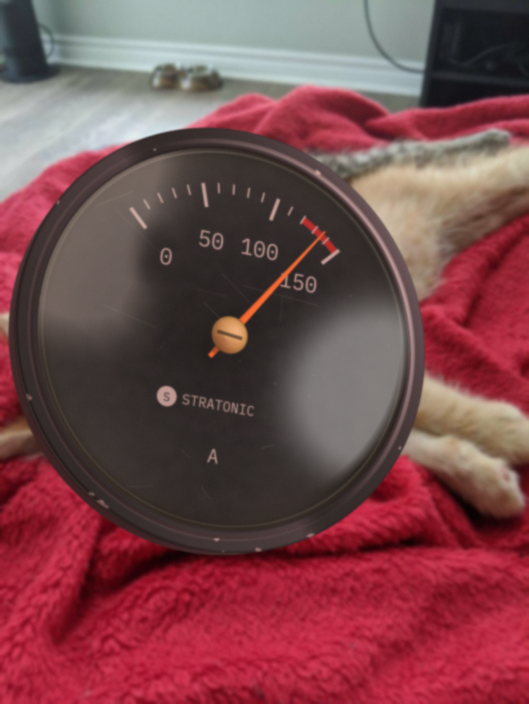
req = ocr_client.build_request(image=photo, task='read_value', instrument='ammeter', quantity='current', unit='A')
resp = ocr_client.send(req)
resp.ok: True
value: 135 A
